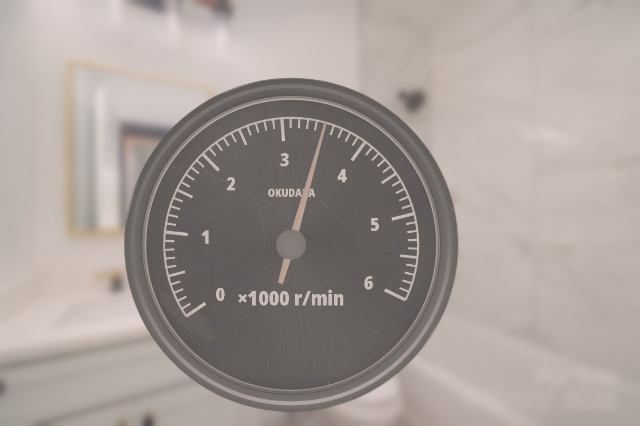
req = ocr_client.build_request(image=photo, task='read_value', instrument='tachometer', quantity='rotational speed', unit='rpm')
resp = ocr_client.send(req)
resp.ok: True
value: 3500 rpm
